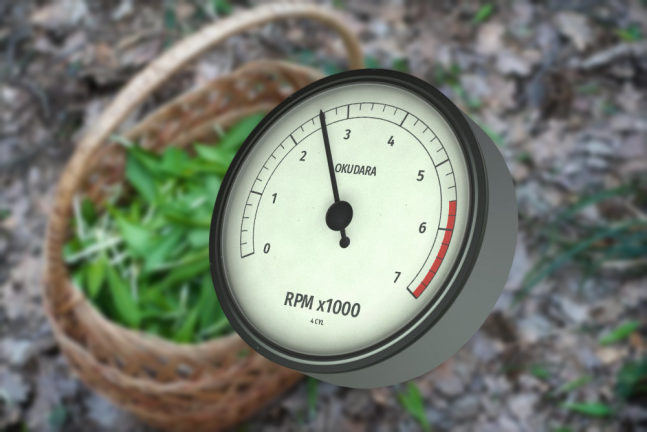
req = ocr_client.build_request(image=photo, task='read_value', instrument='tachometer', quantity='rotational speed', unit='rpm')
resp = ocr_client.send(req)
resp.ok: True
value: 2600 rpm
